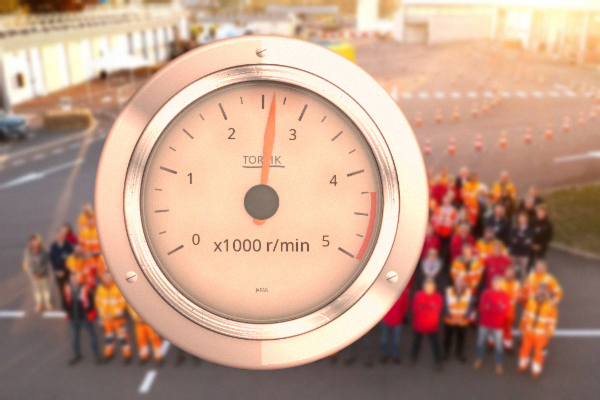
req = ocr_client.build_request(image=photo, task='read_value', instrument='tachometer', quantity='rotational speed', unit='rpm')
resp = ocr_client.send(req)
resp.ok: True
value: 2625 rpm
